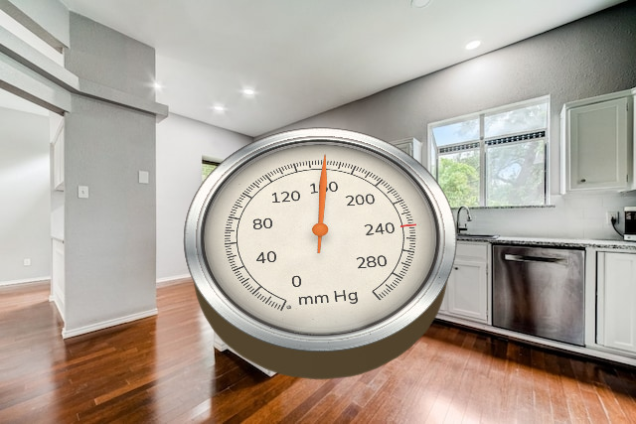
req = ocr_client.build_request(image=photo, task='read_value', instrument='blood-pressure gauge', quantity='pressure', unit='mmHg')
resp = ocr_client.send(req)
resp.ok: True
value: 160 mmHg
